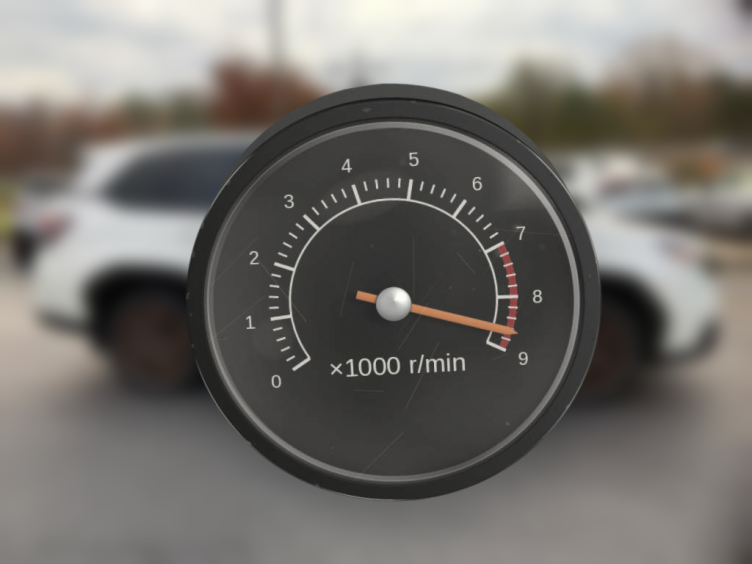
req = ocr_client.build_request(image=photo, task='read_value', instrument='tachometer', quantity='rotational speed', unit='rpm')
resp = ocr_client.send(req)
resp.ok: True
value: 8600 rpm
